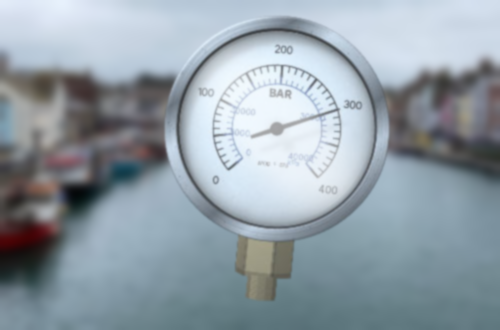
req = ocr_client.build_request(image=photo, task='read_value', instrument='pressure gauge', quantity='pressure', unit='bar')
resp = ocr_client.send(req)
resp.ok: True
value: 300 bar
